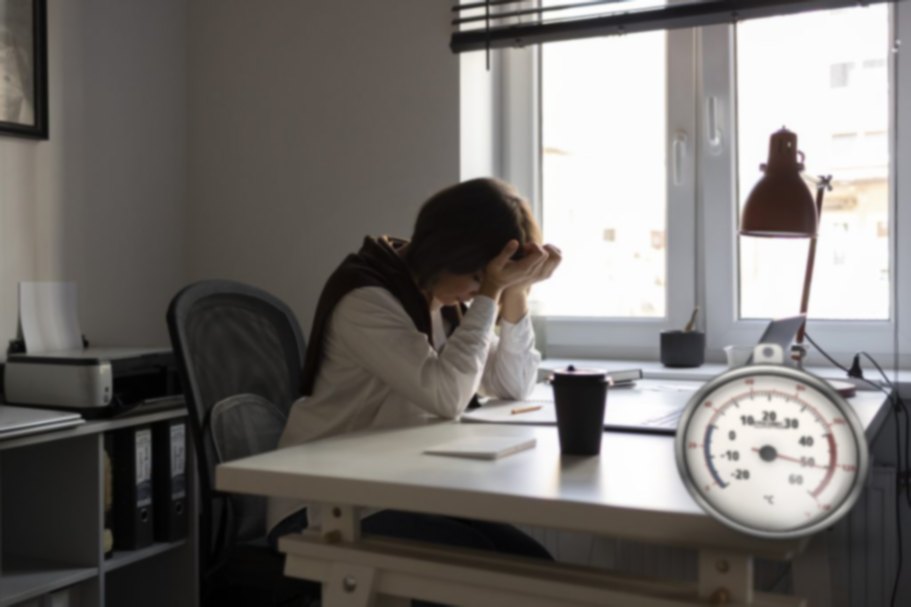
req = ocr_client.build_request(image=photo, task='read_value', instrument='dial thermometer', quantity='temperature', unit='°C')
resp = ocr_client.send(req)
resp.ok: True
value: 50 °C
